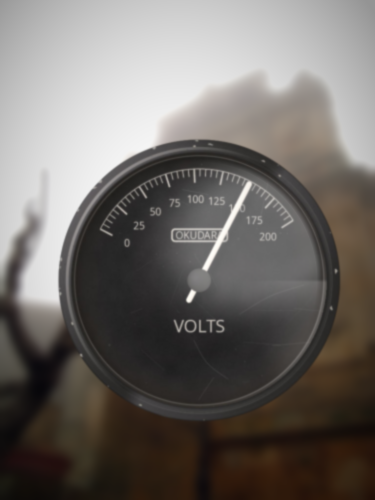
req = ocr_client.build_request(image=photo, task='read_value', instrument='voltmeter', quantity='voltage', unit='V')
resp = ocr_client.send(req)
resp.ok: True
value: 150 V
